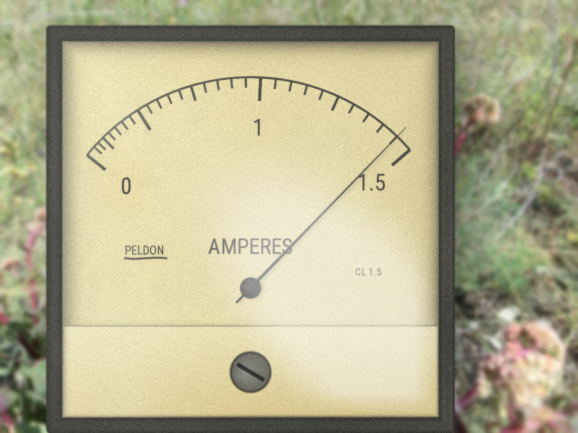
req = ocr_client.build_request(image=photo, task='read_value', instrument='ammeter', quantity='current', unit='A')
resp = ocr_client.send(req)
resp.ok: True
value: 1.45 A
